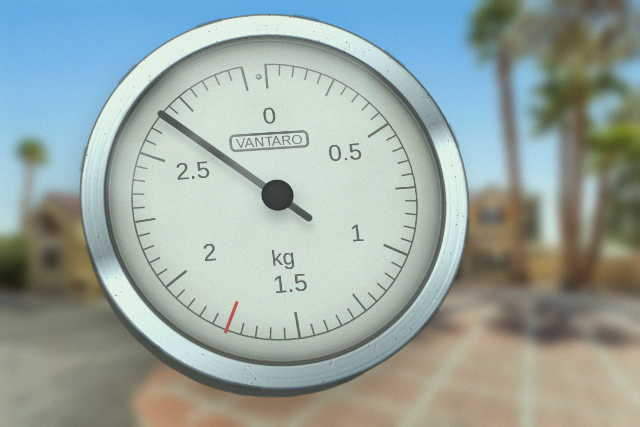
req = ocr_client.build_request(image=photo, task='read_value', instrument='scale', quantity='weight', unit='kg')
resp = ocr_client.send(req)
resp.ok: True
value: 2.65 kg
